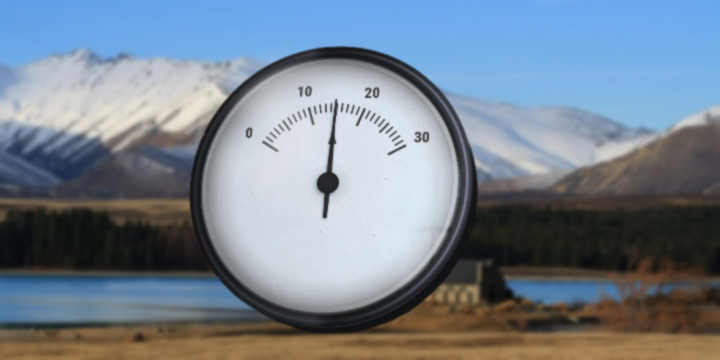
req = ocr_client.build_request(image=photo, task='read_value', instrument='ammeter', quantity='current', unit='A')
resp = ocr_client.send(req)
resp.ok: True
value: 15 A
